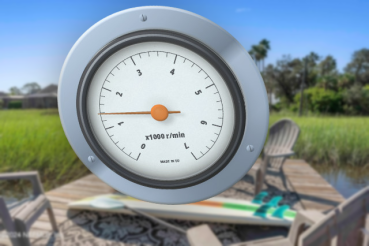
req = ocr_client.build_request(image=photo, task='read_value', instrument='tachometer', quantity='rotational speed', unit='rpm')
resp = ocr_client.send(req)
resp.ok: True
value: 1400 rpm
